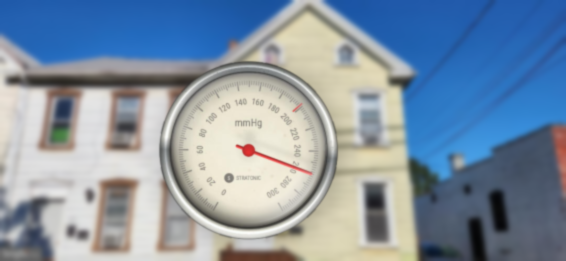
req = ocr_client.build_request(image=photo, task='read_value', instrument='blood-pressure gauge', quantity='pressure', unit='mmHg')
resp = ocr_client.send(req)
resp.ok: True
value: 260 mmHg
